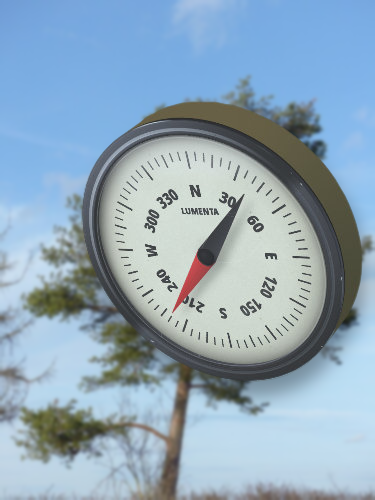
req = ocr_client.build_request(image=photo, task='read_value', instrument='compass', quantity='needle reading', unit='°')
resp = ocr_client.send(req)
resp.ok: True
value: 220 °
